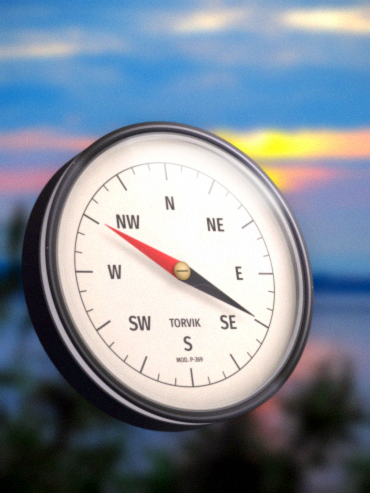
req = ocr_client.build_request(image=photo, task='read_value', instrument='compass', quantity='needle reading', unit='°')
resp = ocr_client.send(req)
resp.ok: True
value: 300 °
